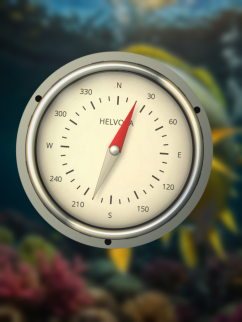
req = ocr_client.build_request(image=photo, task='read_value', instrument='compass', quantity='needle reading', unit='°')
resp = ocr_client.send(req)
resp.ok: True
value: 20 °
